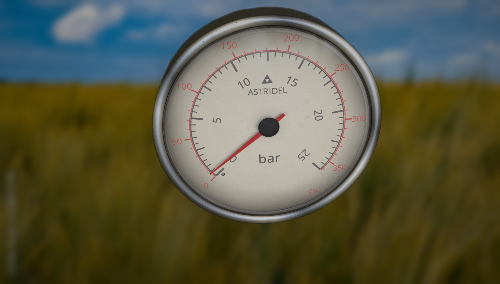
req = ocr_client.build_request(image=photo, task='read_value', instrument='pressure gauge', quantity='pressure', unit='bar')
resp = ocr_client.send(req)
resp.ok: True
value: 0.5 bar
